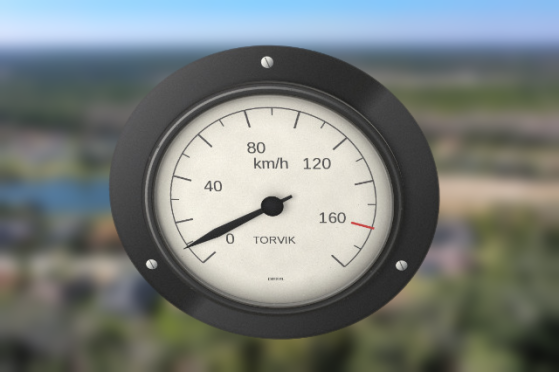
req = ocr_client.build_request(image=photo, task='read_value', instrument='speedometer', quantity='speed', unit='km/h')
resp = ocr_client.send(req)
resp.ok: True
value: 10 km/h
